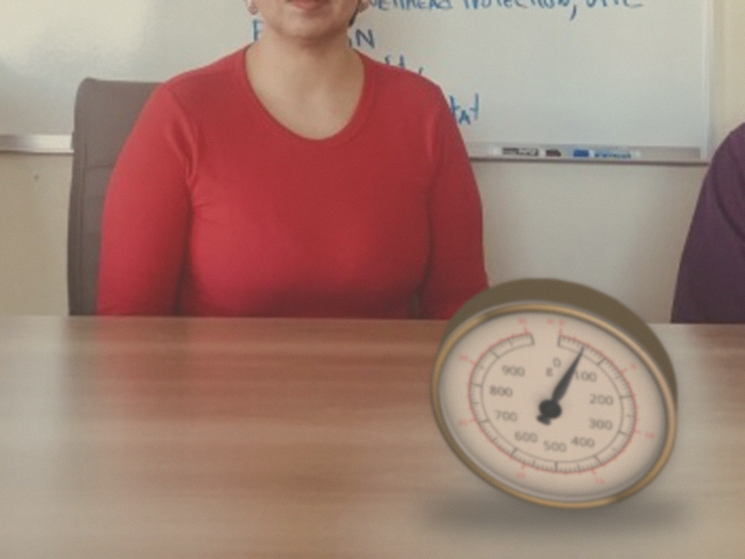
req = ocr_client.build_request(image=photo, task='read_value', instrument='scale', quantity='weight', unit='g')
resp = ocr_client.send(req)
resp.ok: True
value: 50 g
